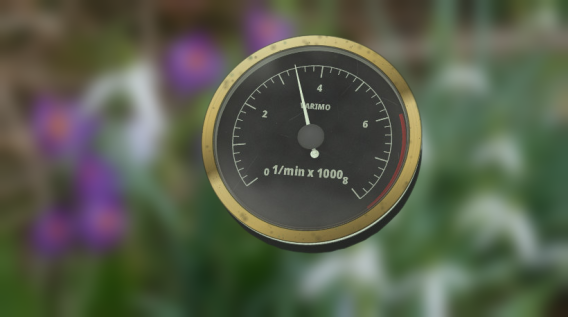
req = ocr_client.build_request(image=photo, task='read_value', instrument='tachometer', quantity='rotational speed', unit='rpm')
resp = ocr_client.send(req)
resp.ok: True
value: 3400 rpm
